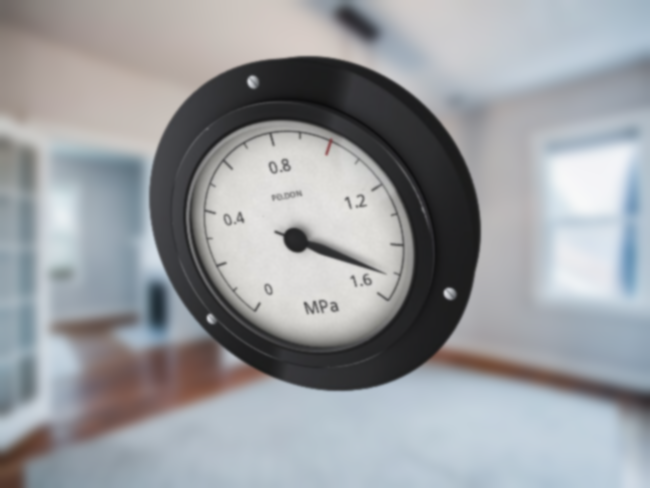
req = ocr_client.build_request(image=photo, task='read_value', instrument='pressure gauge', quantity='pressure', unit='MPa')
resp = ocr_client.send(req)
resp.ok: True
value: 1.5 MPa
